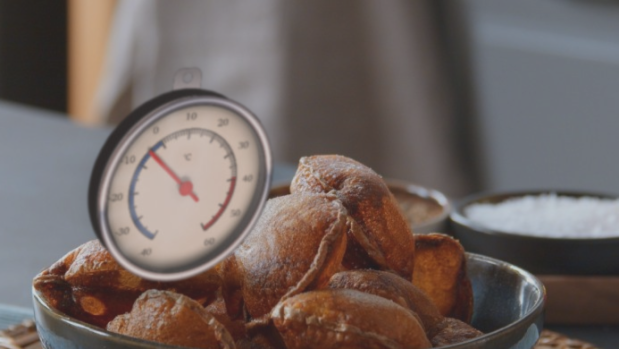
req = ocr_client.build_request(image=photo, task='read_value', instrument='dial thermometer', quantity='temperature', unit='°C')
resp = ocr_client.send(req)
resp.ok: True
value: -5 °C
